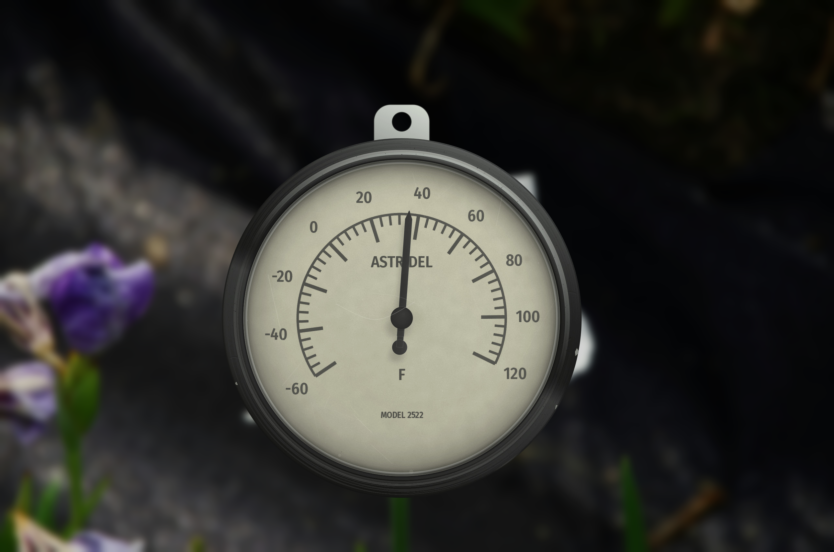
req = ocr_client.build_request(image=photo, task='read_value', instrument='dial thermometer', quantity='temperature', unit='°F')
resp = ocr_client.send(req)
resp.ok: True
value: 36 °F
